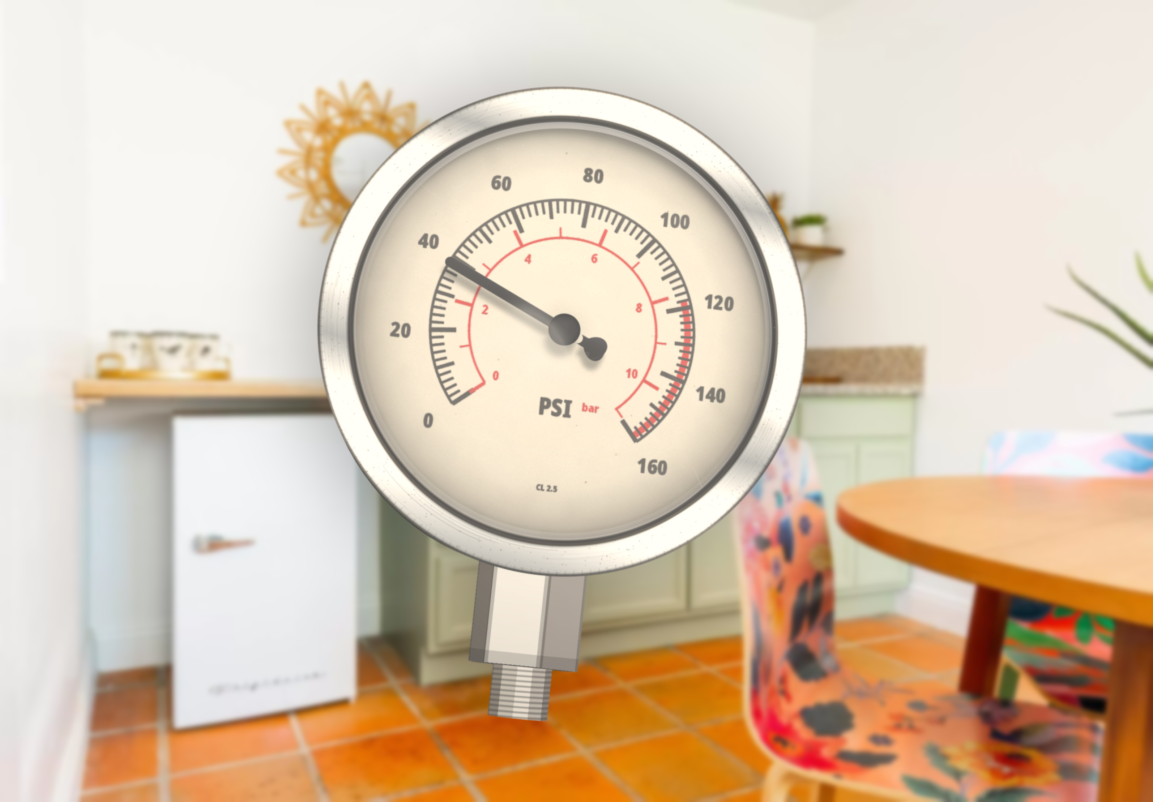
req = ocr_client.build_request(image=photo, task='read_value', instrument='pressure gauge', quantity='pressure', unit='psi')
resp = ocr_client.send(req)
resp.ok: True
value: 38 psi
